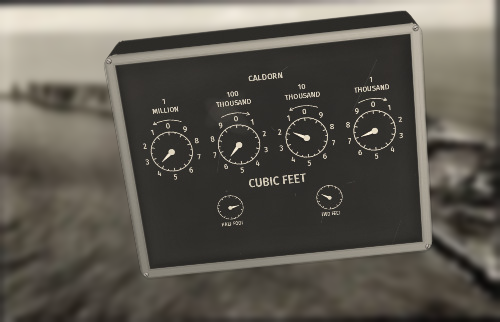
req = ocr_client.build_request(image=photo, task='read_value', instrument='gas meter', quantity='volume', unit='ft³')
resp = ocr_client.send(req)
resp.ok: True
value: 361700 ft³
